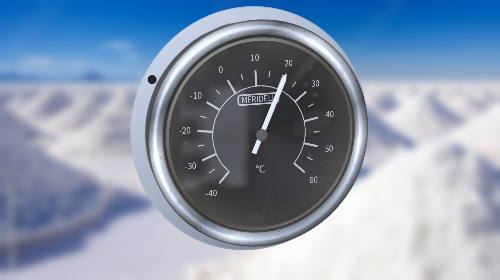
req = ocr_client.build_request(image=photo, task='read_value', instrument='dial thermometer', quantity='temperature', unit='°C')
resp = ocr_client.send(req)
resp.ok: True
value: 20 °C
